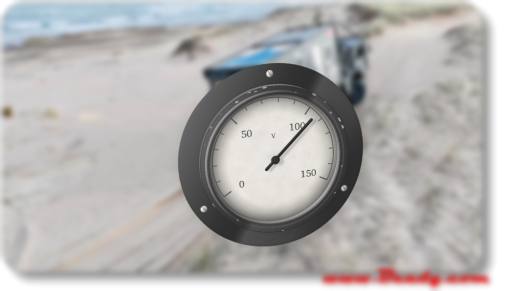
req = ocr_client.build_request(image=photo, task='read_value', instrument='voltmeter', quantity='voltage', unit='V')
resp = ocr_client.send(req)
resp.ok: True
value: 105 V
